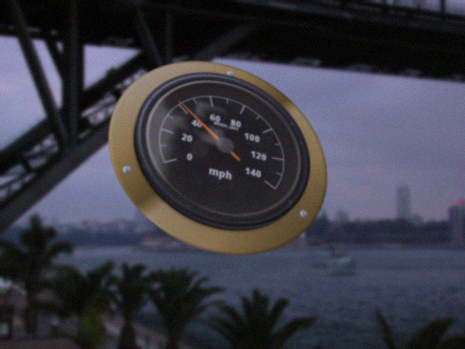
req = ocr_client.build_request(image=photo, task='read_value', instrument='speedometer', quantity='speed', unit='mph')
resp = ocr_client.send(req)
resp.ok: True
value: 40 mph
